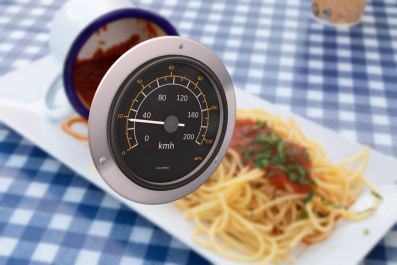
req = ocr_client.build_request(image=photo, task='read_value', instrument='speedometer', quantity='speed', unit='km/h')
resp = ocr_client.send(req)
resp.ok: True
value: 30 km/h
